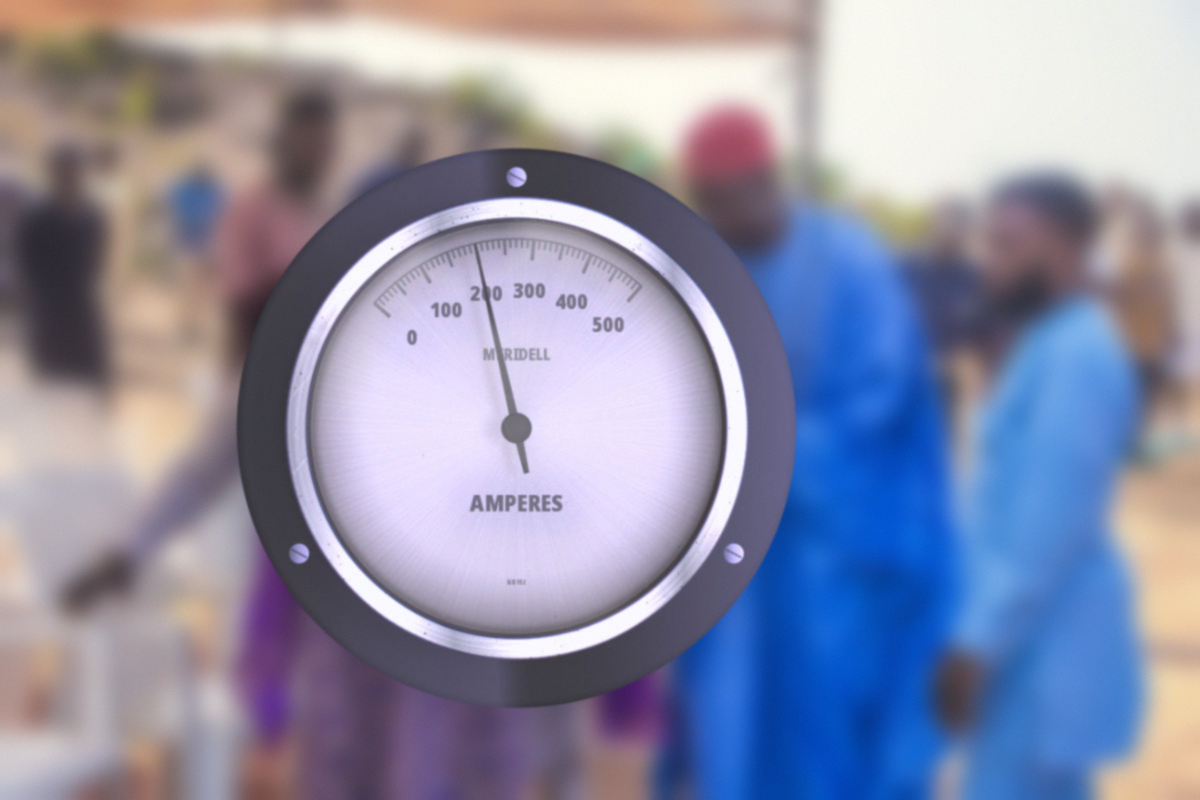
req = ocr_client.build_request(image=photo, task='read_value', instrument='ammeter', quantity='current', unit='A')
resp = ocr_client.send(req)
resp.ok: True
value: 200 A
